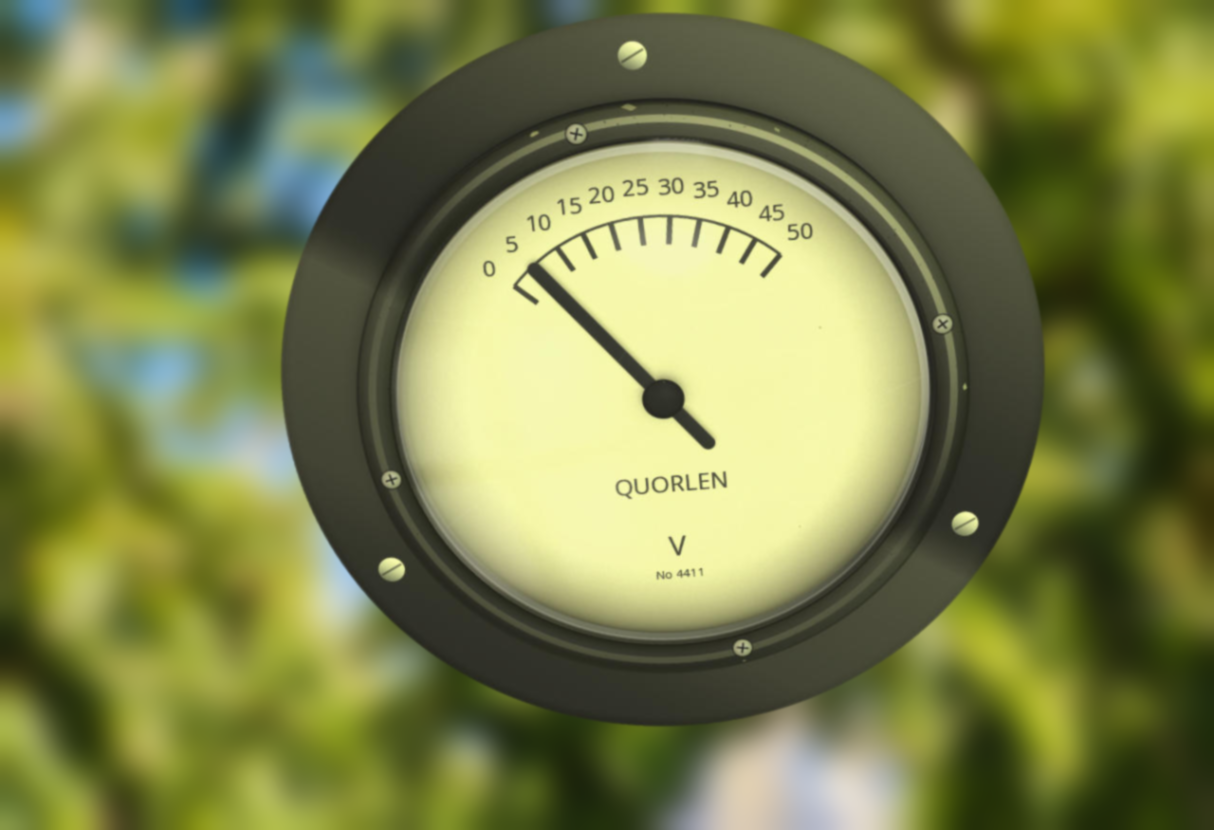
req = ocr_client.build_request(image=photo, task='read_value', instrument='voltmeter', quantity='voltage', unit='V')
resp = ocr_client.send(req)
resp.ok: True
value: 5 V
